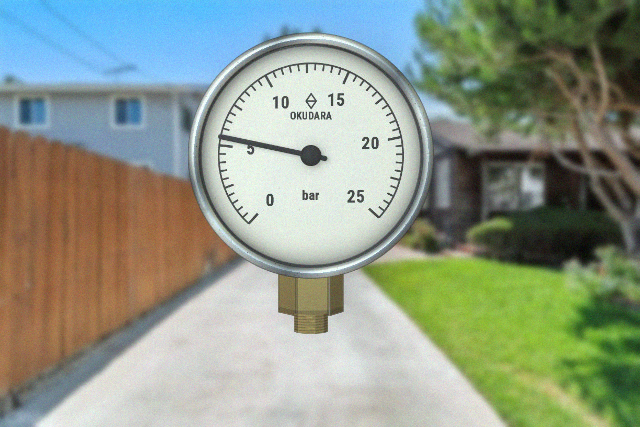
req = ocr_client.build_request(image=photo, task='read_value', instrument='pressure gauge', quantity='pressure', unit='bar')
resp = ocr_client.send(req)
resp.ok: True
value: 5.5 bar
